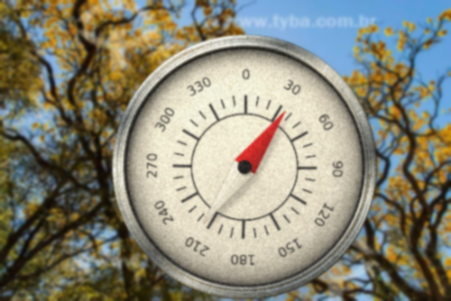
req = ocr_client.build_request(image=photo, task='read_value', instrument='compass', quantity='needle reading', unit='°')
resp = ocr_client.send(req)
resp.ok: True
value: 35 °
